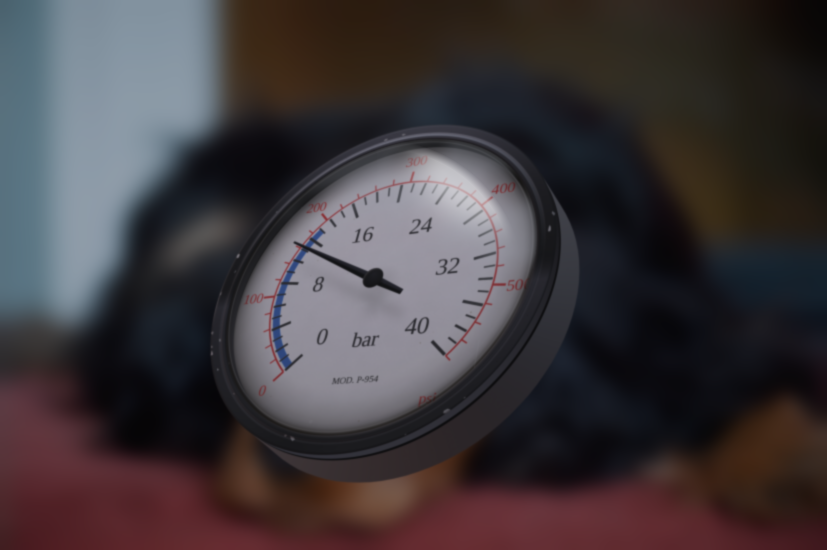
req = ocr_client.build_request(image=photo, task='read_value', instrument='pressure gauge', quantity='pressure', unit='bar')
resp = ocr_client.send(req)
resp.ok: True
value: 11 bar
